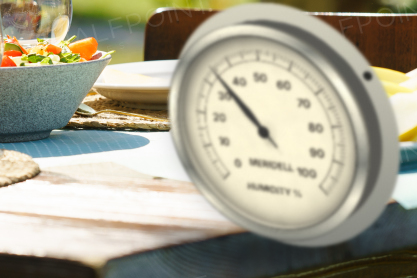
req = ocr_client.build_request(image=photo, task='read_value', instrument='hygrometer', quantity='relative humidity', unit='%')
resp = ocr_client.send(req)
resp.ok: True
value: 35 %
